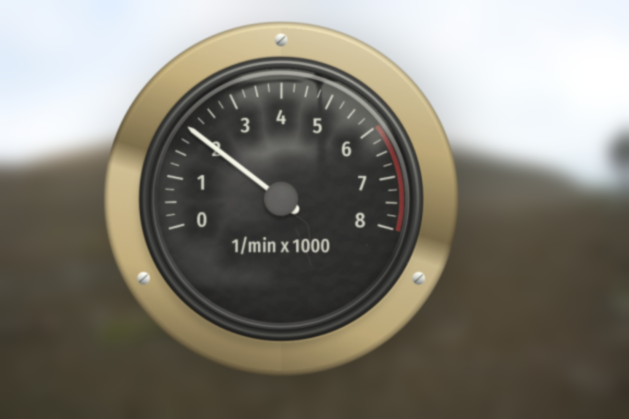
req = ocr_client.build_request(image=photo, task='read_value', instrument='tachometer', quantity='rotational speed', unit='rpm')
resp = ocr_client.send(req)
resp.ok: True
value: 2000 rpm
